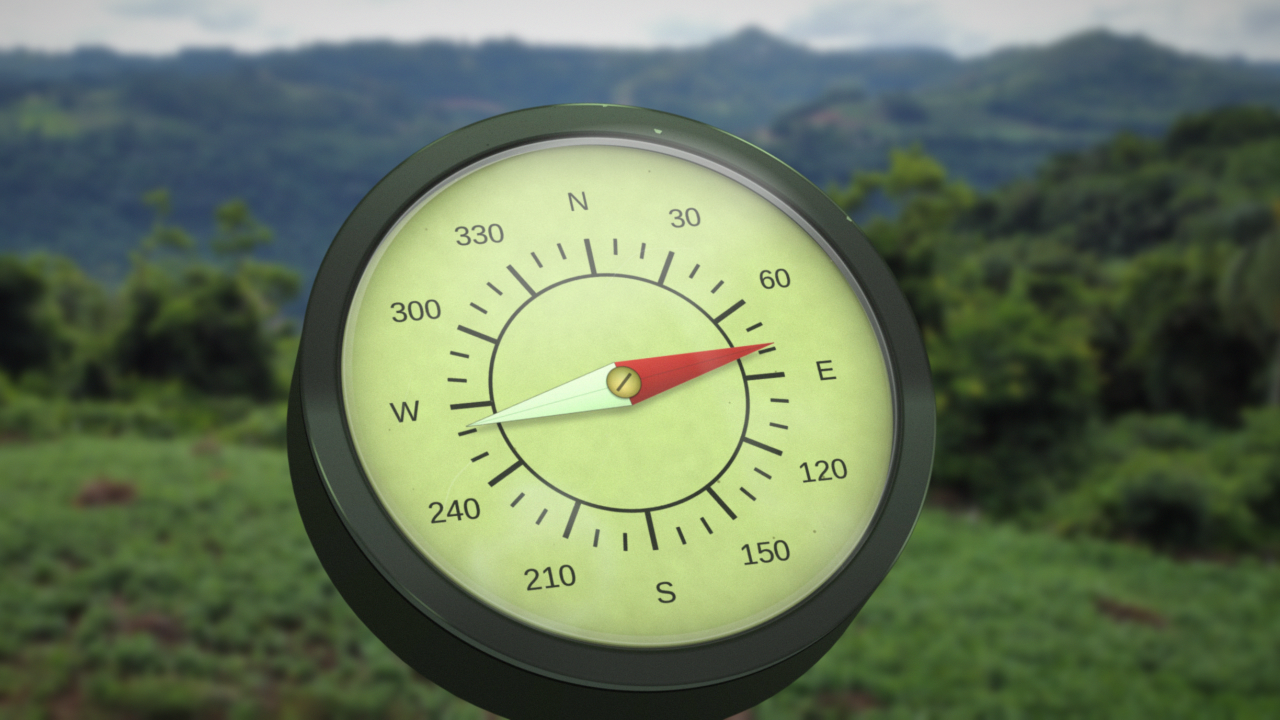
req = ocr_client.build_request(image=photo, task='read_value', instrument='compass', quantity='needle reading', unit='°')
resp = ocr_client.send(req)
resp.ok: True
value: 80 °
